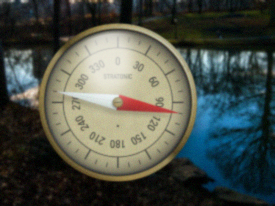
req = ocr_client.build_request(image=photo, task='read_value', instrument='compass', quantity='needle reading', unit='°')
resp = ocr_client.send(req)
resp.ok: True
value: 100 °
